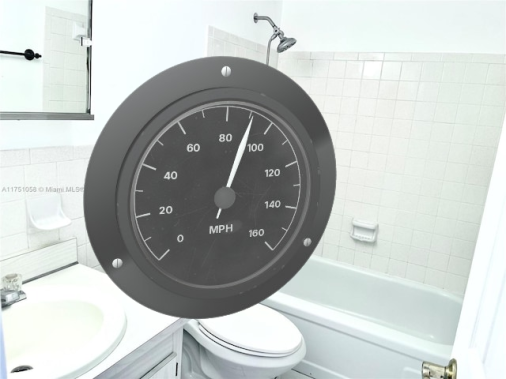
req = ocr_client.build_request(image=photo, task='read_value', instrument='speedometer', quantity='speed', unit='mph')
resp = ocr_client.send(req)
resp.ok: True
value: 90 mph
